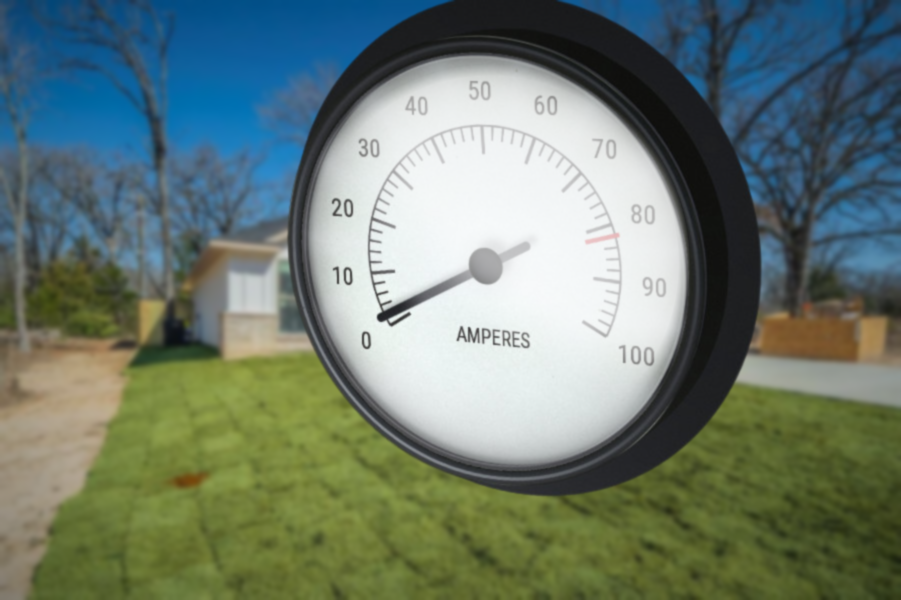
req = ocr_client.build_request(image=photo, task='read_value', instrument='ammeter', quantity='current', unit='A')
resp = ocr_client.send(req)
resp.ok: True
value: 2 A
